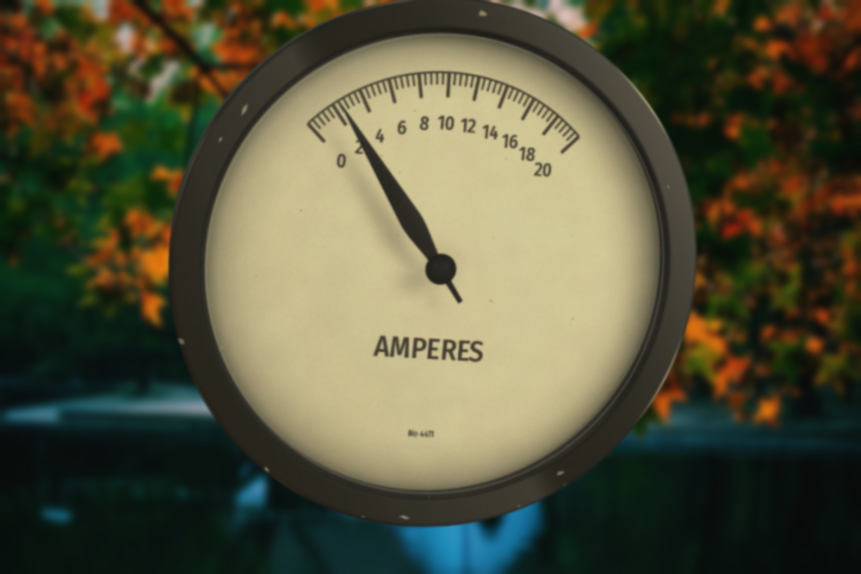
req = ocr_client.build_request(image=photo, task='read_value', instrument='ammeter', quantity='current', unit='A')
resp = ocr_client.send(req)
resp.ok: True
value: 2.4 A
